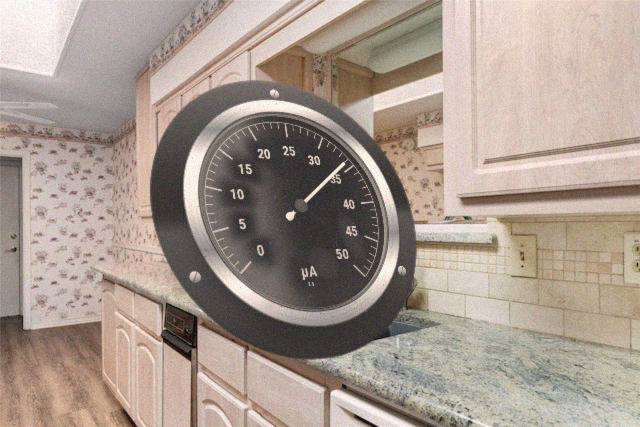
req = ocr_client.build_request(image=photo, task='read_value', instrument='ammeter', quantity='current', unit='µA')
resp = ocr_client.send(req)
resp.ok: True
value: 34 µA
